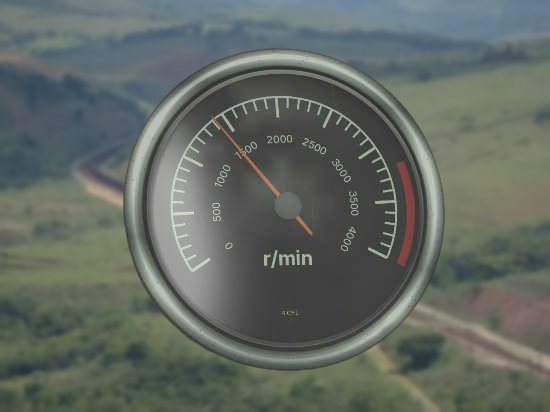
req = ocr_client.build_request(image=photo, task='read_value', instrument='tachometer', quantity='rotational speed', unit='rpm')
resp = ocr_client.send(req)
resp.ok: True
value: 1400 rpm
